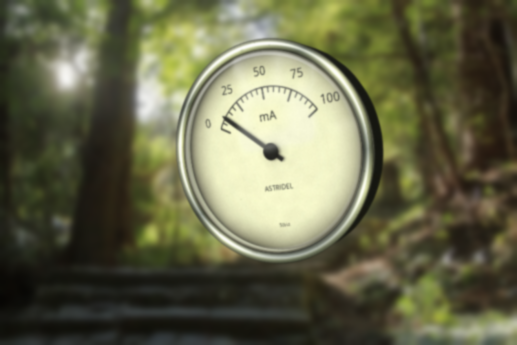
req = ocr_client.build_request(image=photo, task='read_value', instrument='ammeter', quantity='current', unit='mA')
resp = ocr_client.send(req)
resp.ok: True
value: 10 mA
